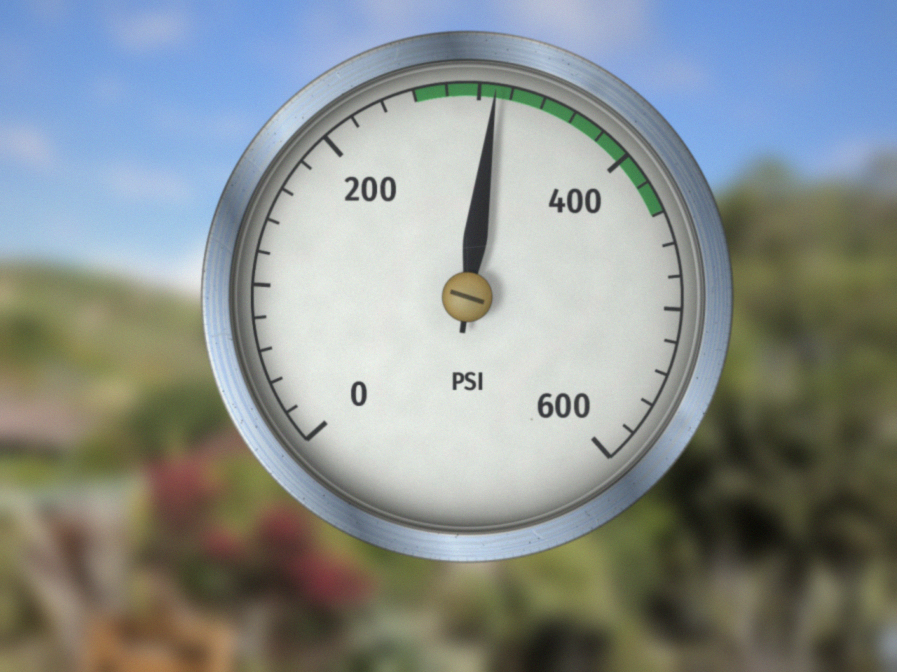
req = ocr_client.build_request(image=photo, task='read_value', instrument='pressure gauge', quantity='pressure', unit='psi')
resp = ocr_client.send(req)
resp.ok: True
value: 310 psi
